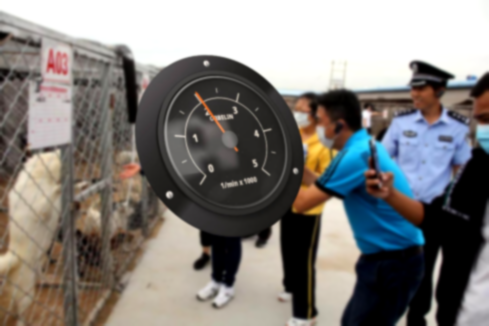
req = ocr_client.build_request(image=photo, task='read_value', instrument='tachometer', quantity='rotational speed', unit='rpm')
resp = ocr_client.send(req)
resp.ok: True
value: 2000 rpm
